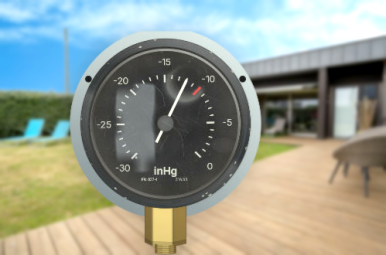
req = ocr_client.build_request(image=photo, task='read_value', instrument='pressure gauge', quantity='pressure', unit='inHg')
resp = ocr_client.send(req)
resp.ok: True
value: -12 inHg
